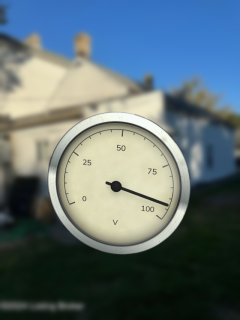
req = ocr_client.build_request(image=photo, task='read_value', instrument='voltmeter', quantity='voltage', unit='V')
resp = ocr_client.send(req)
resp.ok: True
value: 92.5 V
